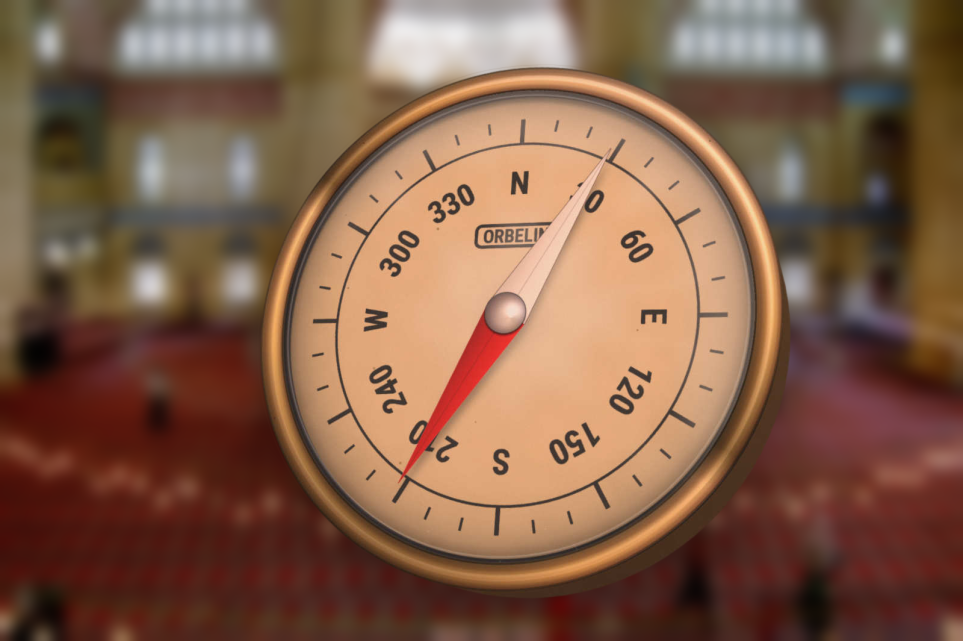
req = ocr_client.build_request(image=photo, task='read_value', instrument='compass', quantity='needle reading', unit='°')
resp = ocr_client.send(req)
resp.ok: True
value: 210 °
